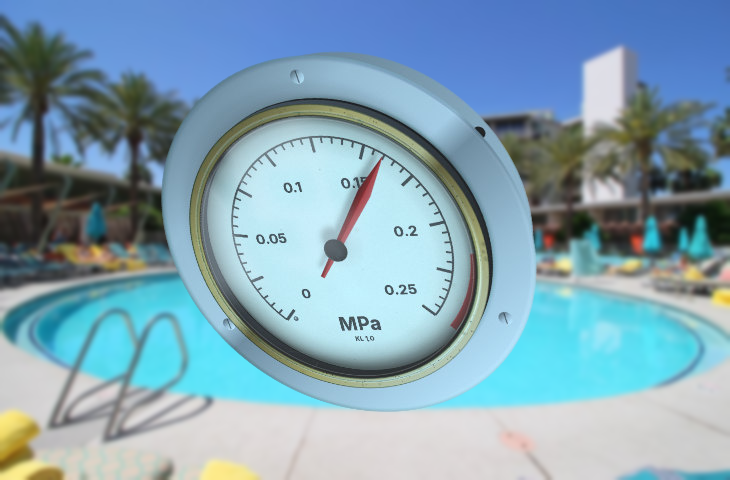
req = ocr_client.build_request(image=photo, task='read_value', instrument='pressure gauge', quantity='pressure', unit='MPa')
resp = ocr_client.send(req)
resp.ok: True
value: 0.16 MPa
